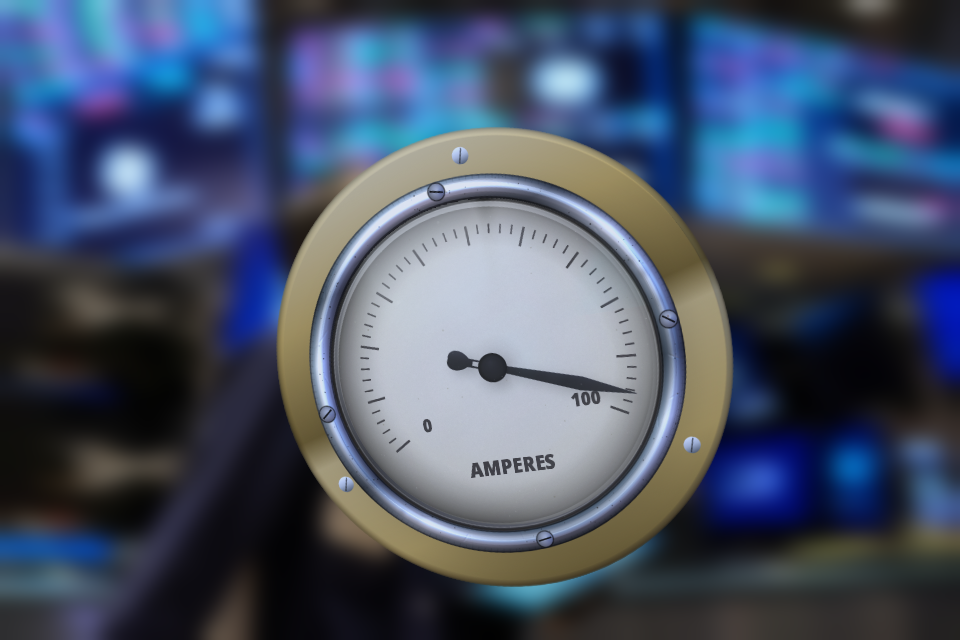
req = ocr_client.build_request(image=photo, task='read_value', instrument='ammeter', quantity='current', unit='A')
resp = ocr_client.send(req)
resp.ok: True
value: 96 A
